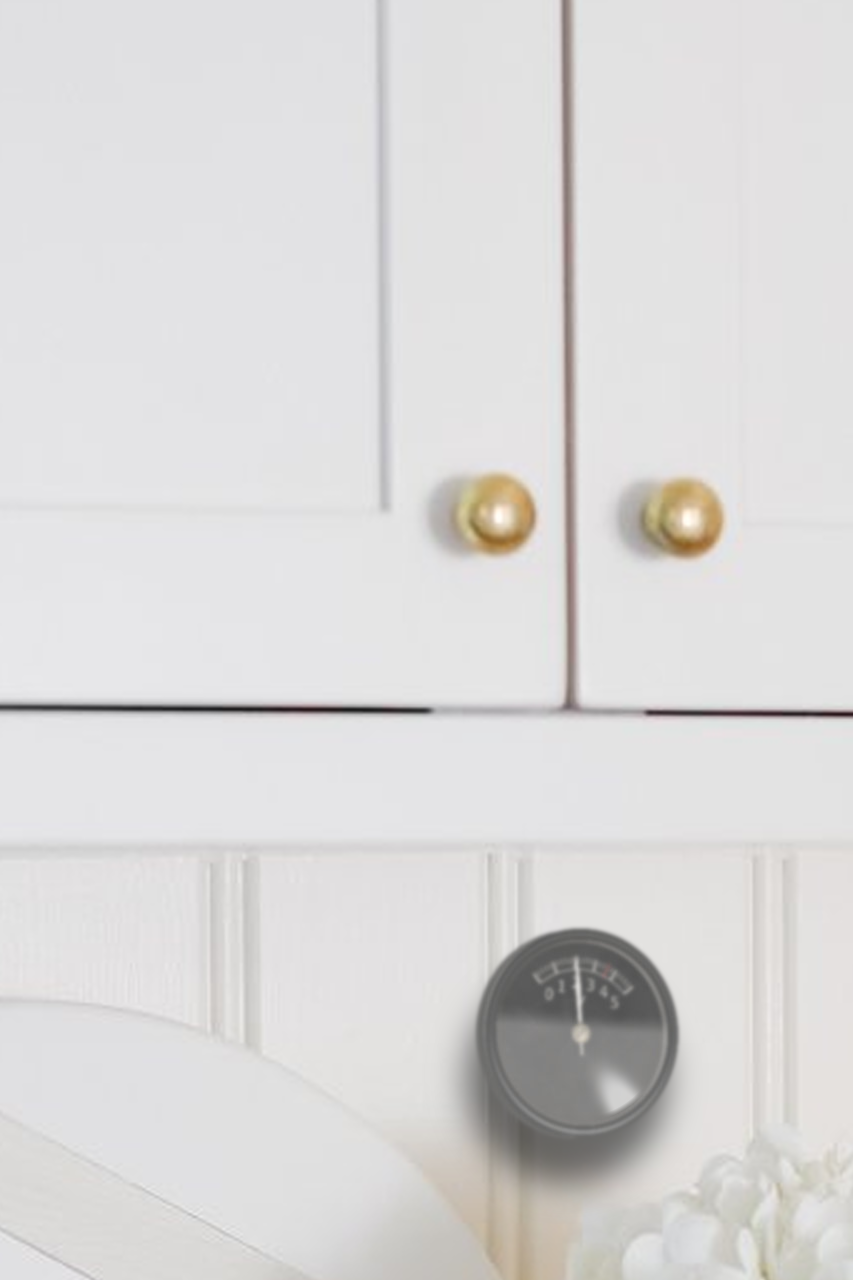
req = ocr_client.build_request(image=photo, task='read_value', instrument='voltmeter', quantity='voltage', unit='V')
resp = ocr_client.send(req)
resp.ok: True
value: 2 V
